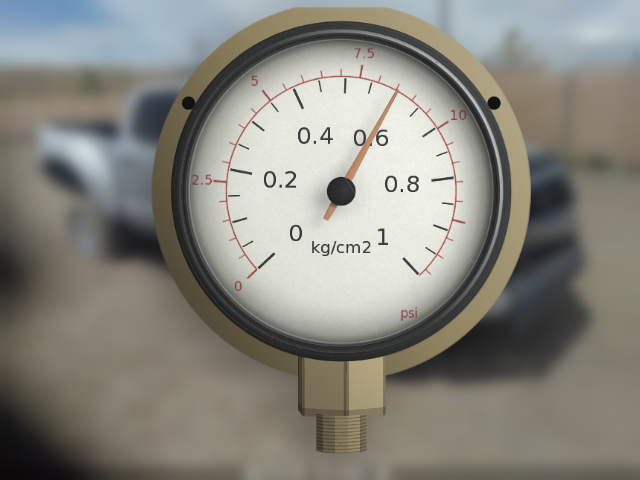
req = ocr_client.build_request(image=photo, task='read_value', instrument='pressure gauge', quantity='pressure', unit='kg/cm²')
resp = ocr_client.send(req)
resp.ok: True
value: 0.6 kg/cm²
